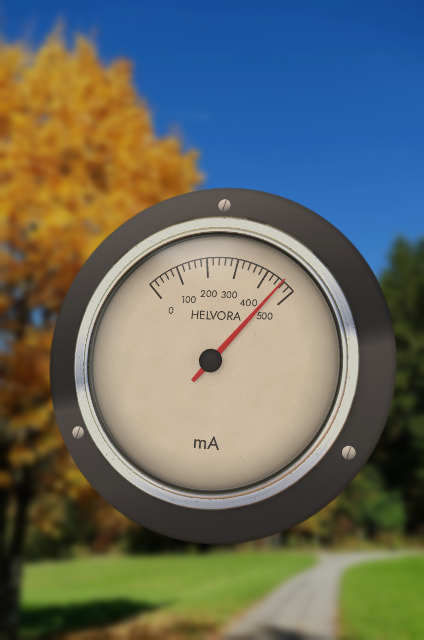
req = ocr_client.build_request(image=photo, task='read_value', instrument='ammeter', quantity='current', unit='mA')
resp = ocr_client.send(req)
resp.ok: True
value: 460 mA
